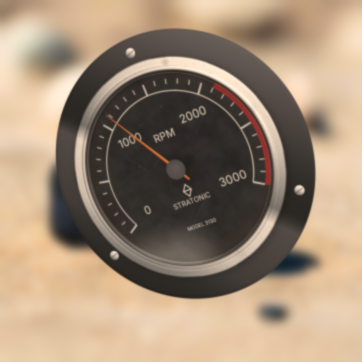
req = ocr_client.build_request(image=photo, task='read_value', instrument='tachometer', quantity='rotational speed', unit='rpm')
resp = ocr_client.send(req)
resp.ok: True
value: 1100 rpm
